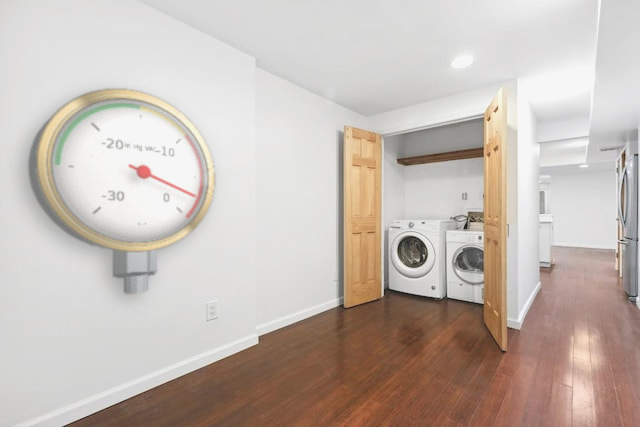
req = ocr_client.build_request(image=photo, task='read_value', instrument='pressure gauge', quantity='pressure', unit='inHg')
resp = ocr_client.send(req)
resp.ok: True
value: -2.5 inHg
